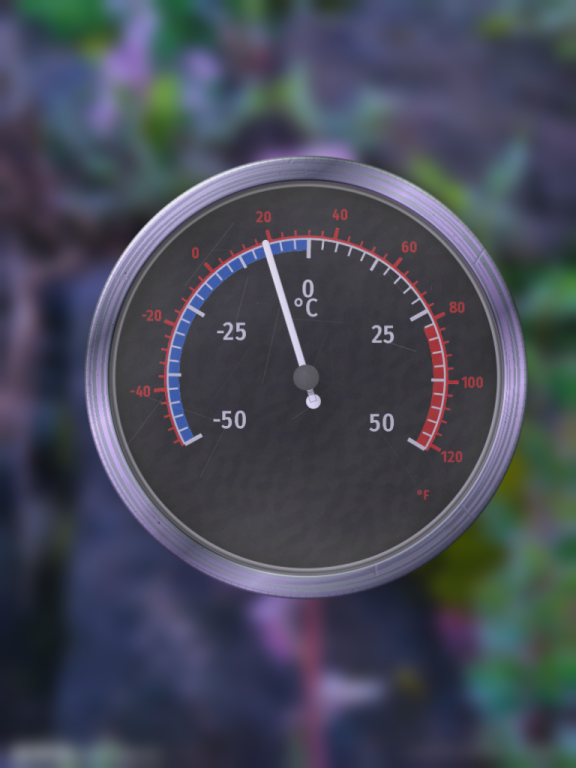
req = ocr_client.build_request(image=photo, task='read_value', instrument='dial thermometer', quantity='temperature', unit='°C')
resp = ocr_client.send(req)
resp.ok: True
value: -7.5 °C
